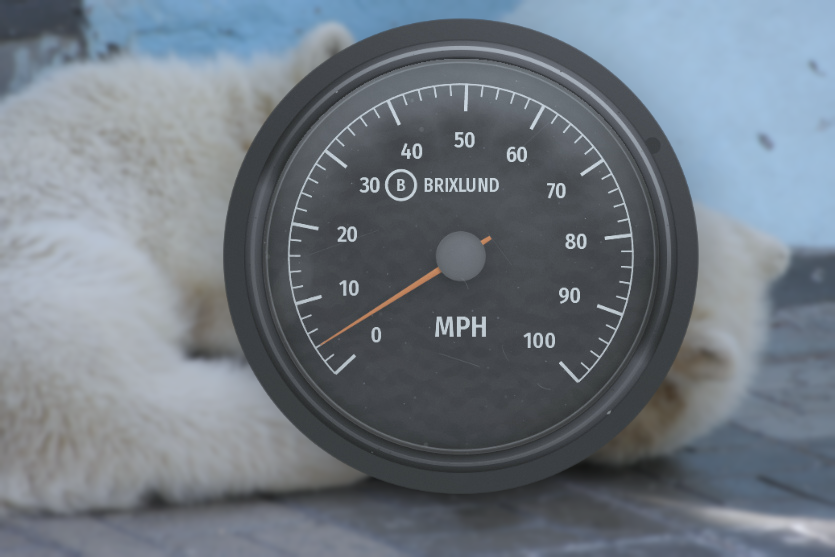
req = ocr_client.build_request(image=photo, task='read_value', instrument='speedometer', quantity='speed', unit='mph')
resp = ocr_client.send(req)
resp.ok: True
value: 4 mph
